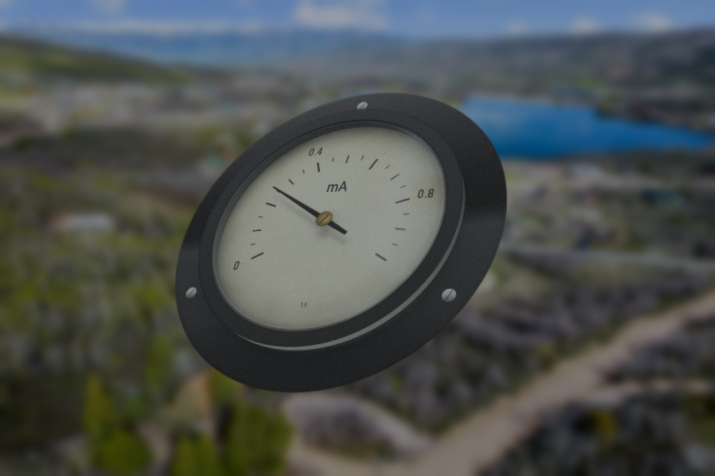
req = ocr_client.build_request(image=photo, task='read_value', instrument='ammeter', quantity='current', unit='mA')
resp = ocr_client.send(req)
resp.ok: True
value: 0.25 mA
